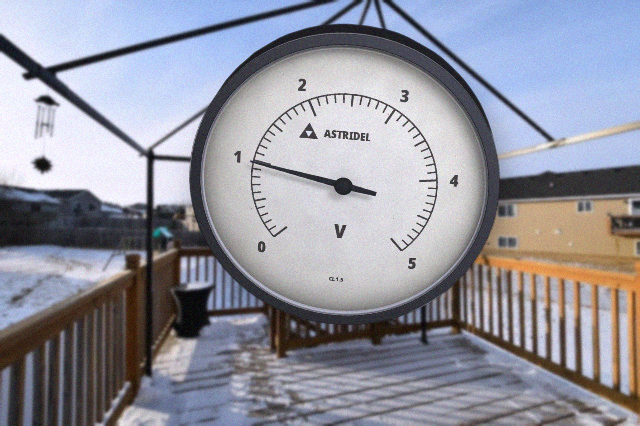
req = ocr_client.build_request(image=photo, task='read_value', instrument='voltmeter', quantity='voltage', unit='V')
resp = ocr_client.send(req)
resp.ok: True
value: 1 V
